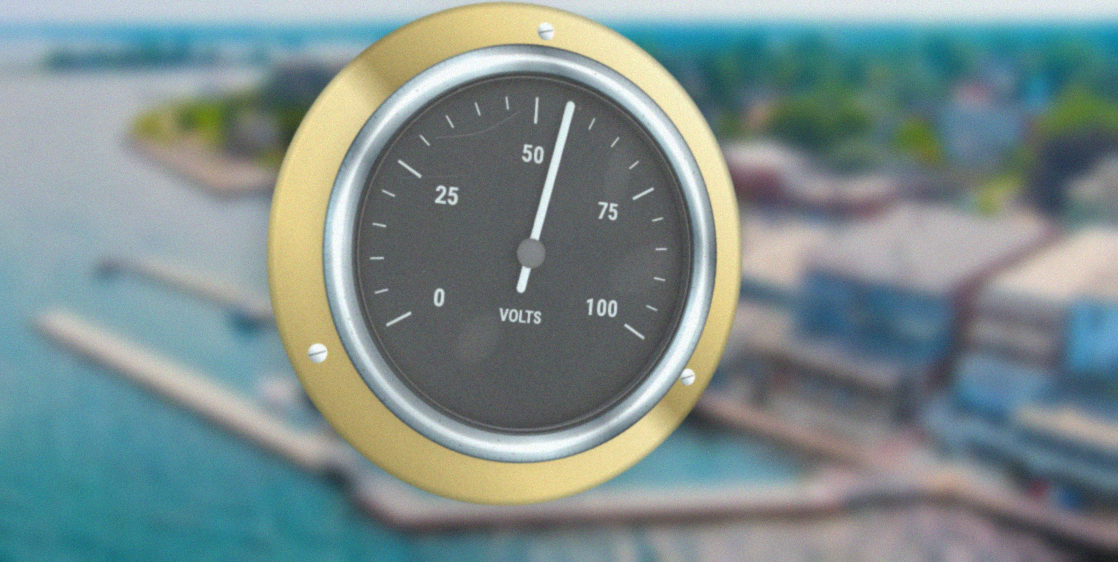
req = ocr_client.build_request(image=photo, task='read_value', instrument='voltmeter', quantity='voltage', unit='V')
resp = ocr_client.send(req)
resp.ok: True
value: 55 V
